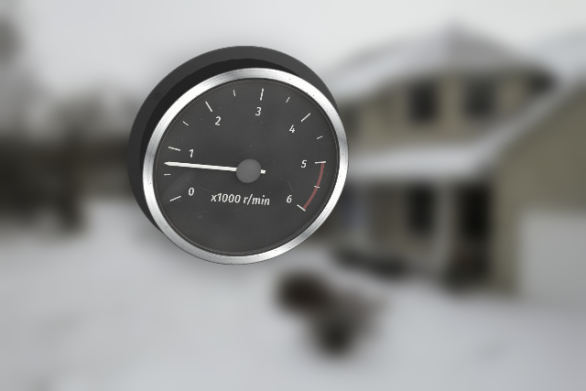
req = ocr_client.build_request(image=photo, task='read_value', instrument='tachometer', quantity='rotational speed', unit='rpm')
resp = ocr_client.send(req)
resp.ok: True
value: 750 rpm
